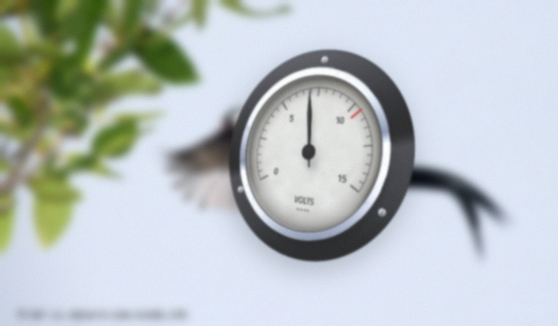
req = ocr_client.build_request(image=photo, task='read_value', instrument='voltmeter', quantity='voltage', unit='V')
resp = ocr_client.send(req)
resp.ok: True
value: 7 V
